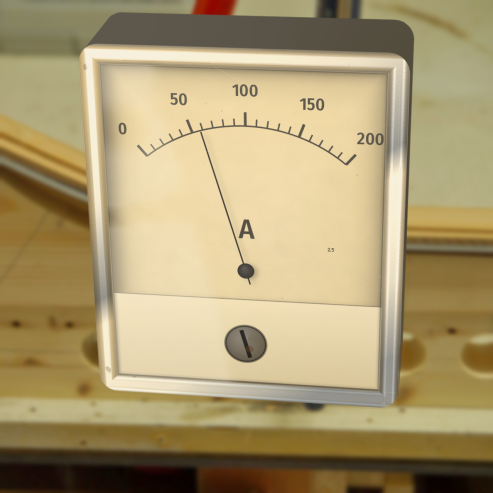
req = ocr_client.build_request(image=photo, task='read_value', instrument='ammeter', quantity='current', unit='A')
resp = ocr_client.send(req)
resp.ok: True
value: 60 A
